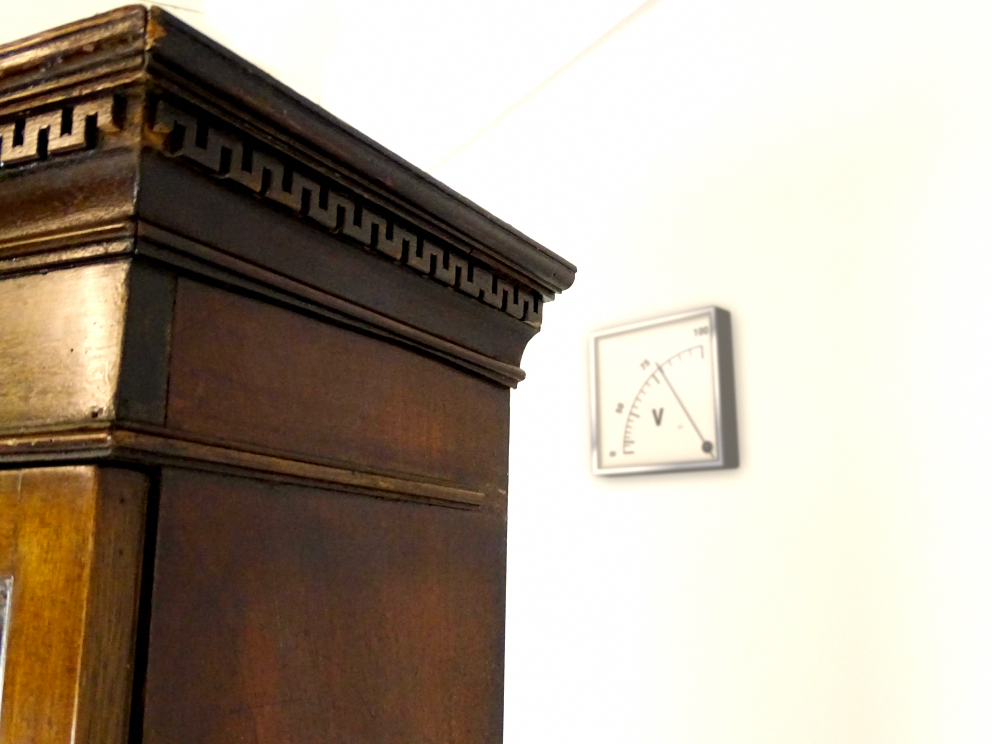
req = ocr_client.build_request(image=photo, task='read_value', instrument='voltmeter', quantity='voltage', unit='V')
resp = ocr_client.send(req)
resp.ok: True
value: 80 V
